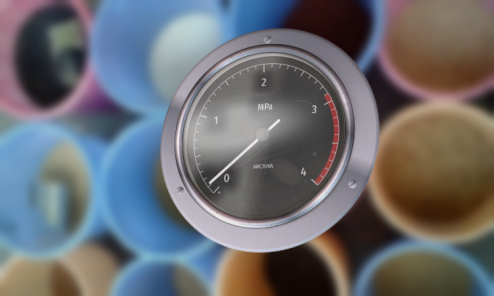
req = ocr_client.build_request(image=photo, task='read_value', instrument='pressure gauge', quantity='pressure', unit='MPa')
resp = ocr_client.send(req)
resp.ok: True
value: 0.1 MPa
